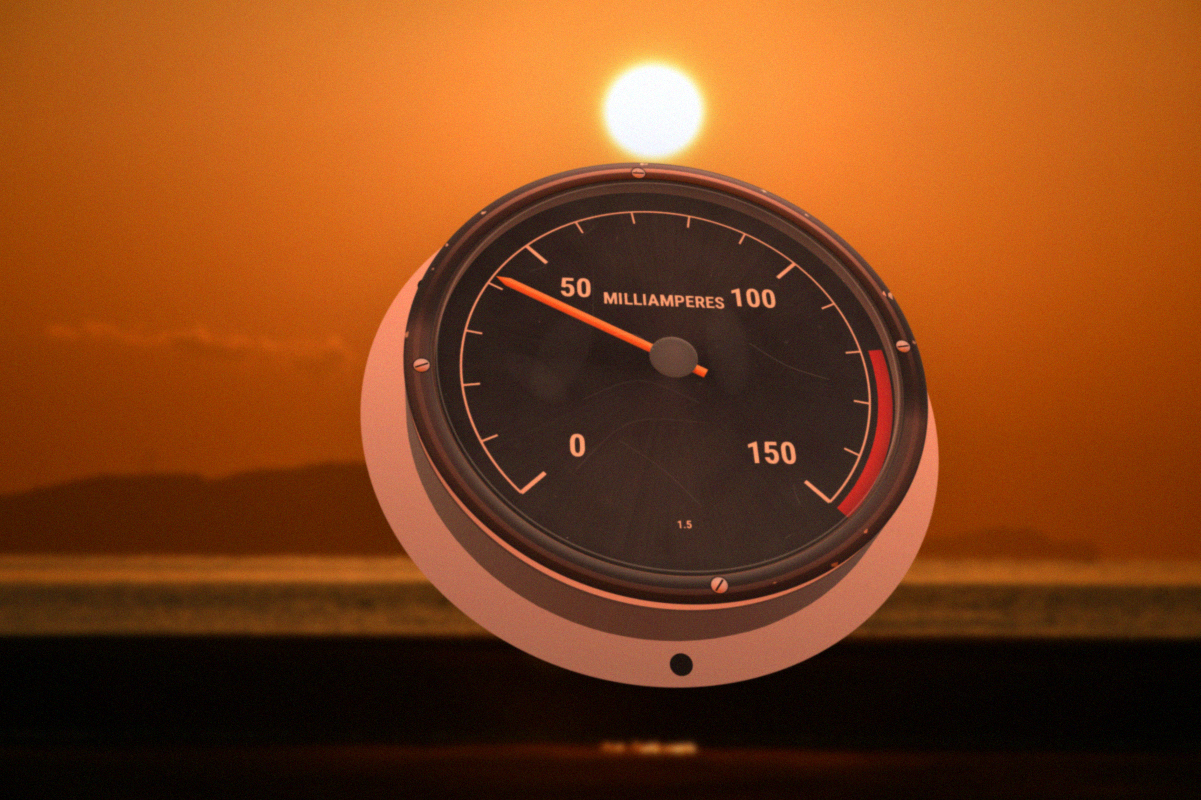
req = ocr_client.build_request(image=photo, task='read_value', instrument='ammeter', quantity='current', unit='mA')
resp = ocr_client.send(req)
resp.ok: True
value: 40 mA
